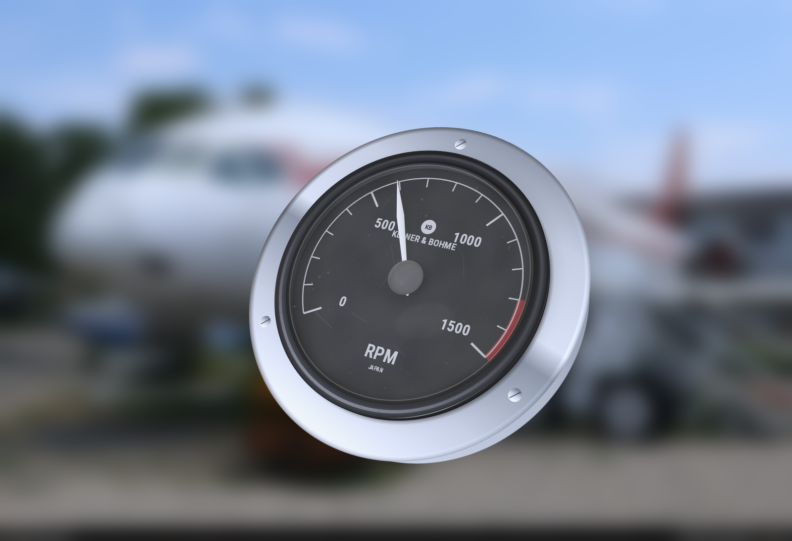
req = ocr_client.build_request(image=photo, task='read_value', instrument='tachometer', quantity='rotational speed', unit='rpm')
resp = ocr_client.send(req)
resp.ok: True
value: 600 rpm
